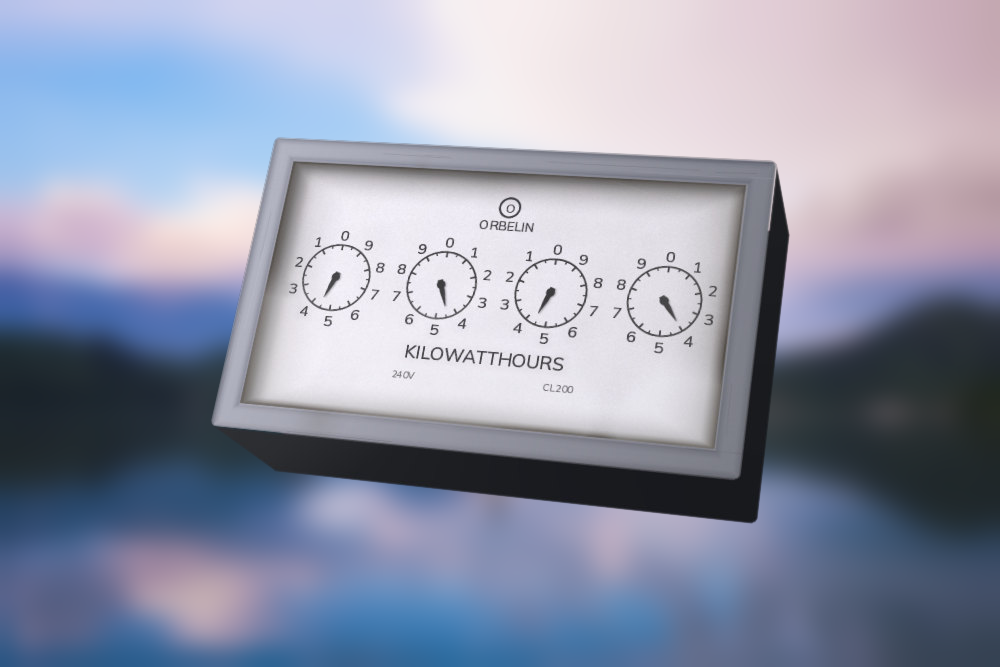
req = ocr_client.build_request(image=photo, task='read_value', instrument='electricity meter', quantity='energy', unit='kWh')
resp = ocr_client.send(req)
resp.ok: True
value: 4444 kWh
